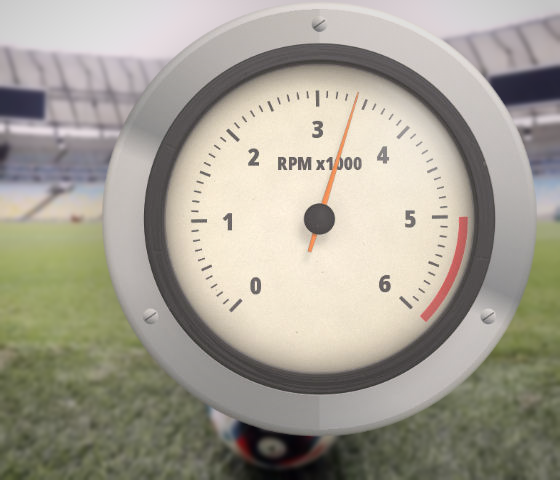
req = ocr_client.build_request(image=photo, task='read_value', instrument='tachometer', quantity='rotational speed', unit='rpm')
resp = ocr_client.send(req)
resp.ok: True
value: 3400 rpm
